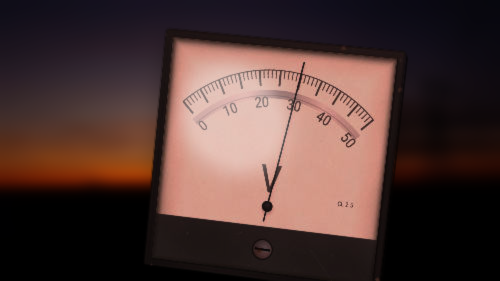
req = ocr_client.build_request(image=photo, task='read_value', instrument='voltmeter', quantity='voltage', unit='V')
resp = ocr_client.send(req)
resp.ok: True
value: 30 V
